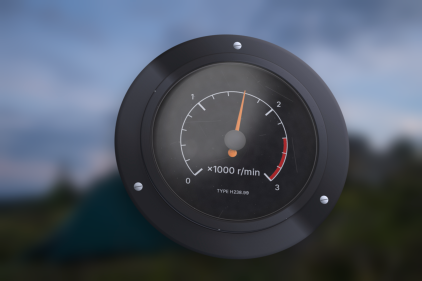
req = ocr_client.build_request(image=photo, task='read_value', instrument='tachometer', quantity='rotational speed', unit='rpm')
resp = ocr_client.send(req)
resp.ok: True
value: 1600 rpm
